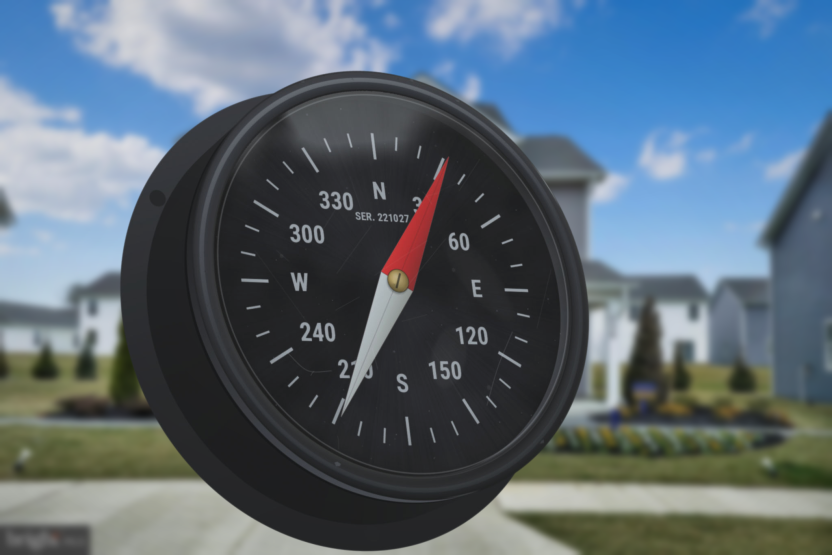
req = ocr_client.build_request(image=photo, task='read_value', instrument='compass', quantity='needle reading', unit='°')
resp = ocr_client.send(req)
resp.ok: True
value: 30 °
